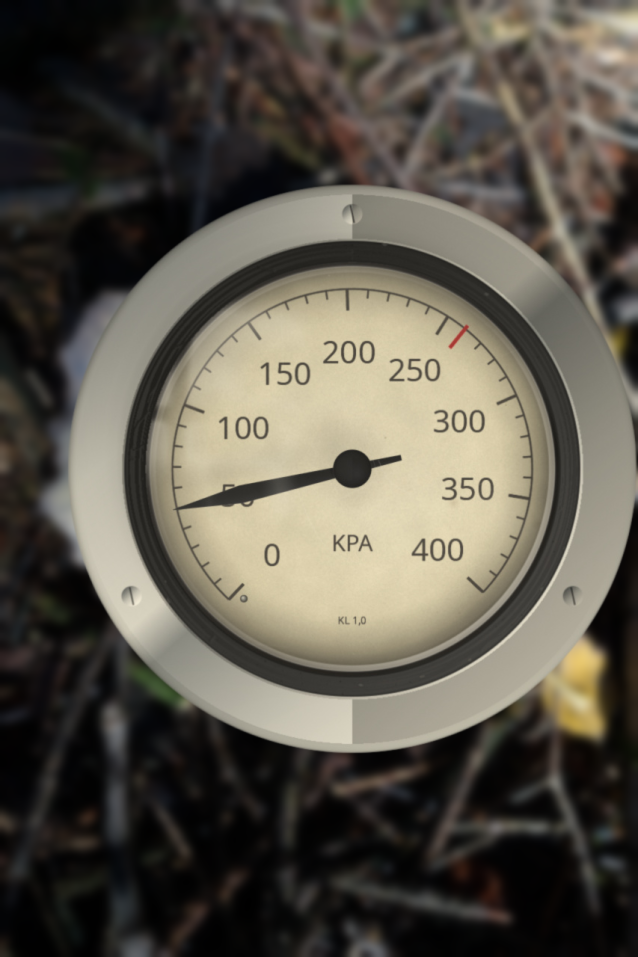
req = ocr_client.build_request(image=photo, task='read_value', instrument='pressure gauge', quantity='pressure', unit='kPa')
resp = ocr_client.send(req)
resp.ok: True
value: 50 kPa
